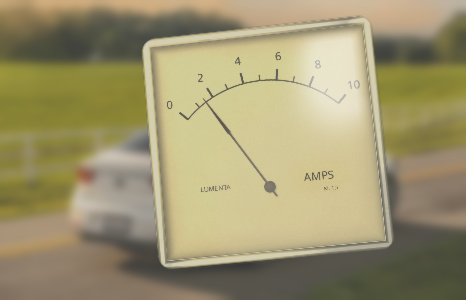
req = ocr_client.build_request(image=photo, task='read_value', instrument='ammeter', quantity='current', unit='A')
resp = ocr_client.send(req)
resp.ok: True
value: 1.5 A
